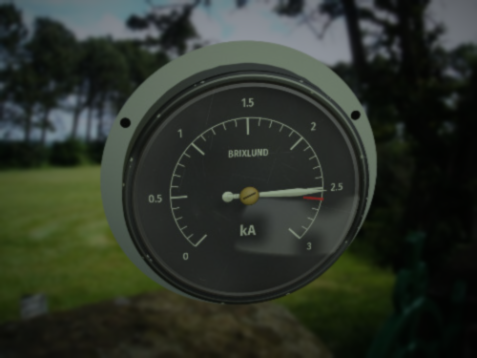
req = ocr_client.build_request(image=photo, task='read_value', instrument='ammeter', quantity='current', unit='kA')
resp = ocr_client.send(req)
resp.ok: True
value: 2.5 kA
